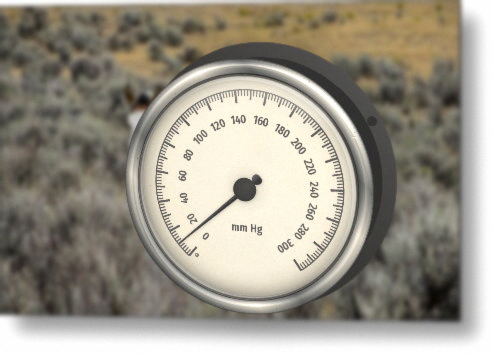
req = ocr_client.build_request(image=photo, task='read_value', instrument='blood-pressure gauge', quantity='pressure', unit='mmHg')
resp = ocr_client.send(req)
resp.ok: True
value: 10 mmHg
